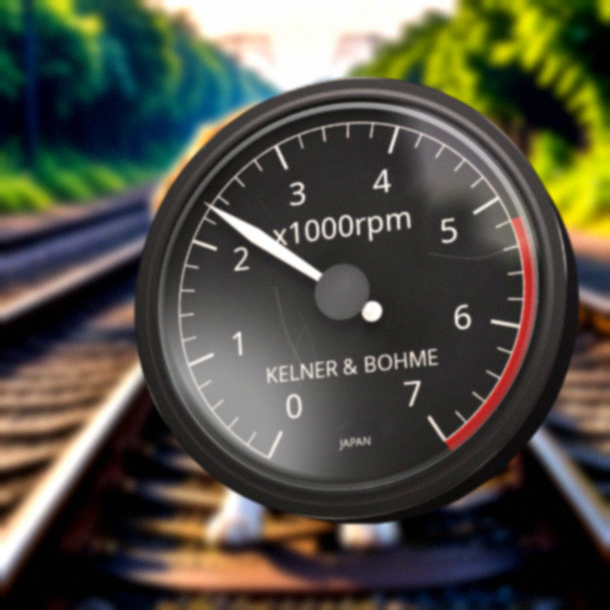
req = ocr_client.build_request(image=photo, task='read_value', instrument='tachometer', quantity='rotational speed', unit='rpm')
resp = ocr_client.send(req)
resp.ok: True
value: 2300 rpm
